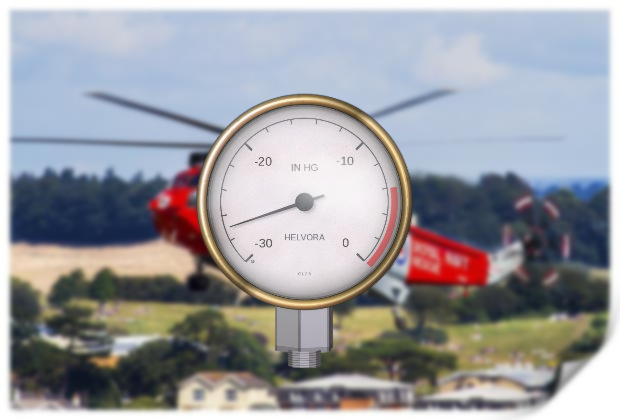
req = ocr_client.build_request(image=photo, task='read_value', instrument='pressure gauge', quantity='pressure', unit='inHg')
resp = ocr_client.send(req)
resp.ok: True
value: -27 inHg
